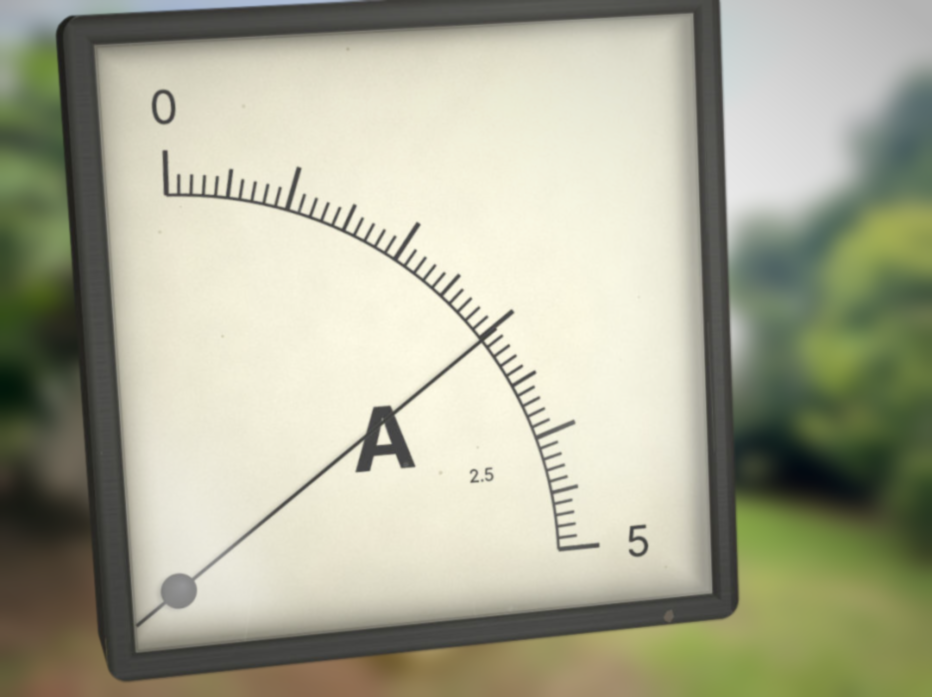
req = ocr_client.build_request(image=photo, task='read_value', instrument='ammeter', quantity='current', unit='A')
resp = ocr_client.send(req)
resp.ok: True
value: 3 A
